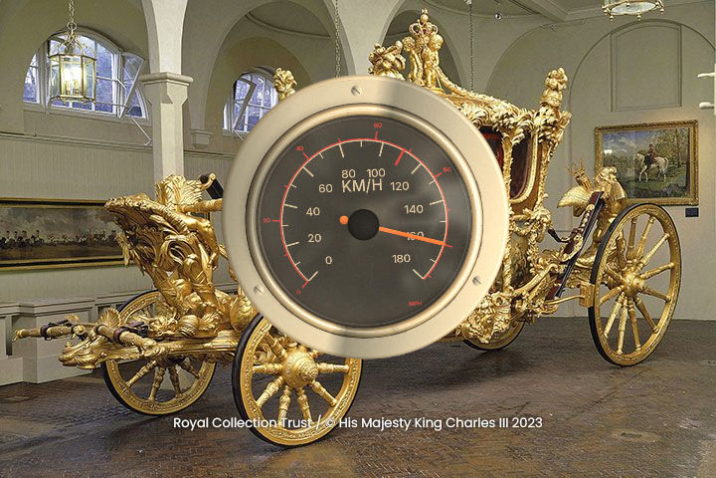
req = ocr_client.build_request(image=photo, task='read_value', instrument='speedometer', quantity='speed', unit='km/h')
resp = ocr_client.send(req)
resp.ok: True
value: 160 km/h
